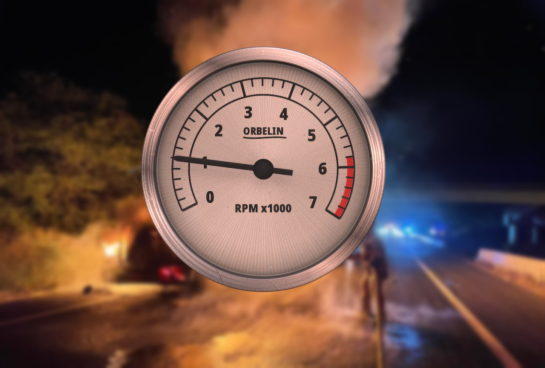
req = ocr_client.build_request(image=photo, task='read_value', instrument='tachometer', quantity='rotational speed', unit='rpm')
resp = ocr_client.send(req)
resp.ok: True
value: 1000 rpm
